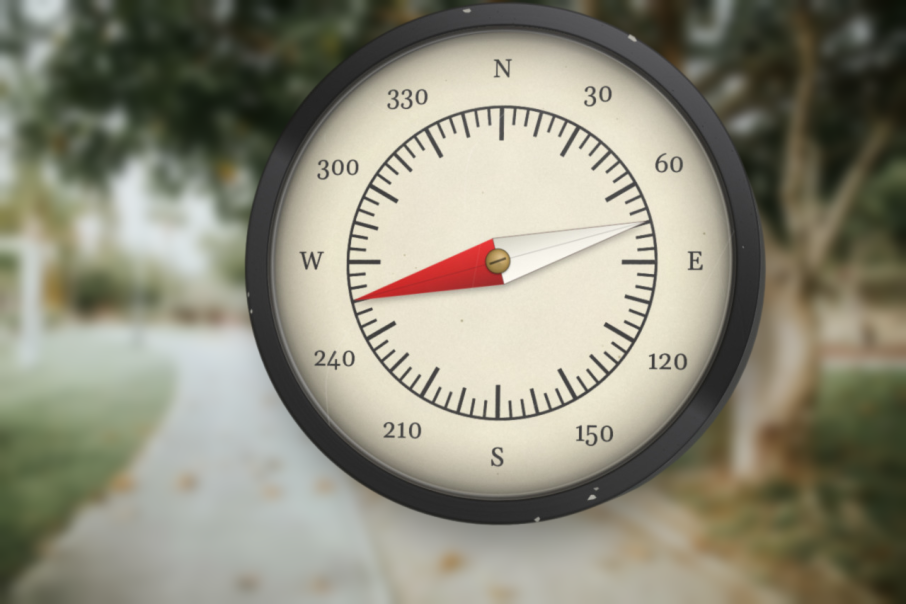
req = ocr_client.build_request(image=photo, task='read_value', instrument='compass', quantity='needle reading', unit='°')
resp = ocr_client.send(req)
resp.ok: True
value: 255 °
